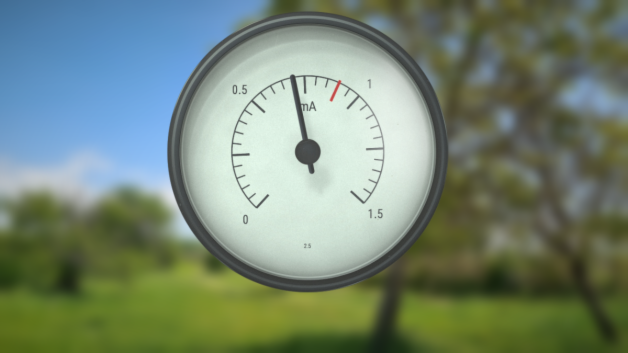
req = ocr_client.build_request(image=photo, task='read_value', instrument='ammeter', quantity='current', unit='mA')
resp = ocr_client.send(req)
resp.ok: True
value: 0.7 mA
